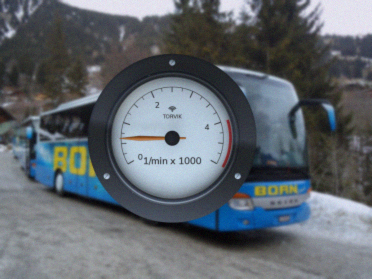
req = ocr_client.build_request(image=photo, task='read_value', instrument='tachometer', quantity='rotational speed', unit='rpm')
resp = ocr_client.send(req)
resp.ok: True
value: 625 rpm
